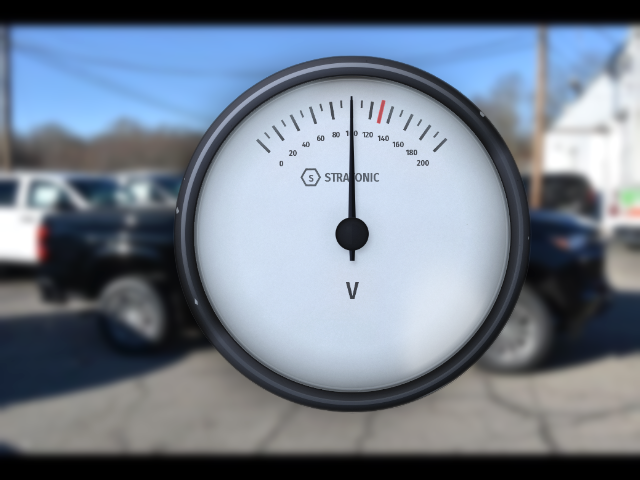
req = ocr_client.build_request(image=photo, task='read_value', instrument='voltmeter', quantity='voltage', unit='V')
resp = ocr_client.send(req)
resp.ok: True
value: 100 V
